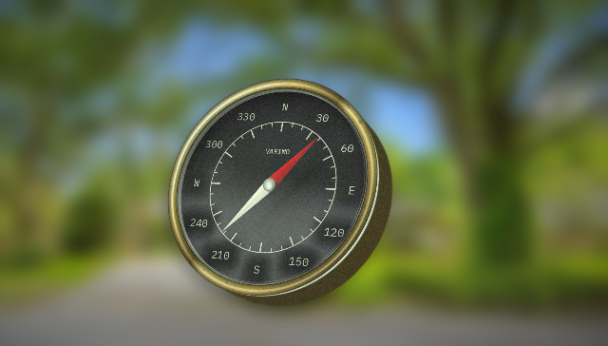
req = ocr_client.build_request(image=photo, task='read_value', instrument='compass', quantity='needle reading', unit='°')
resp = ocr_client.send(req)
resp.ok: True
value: 40 °
